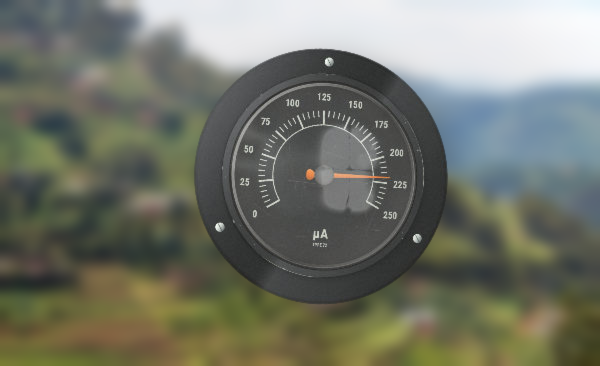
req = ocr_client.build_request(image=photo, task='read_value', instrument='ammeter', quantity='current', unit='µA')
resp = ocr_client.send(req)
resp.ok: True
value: 220 µA
